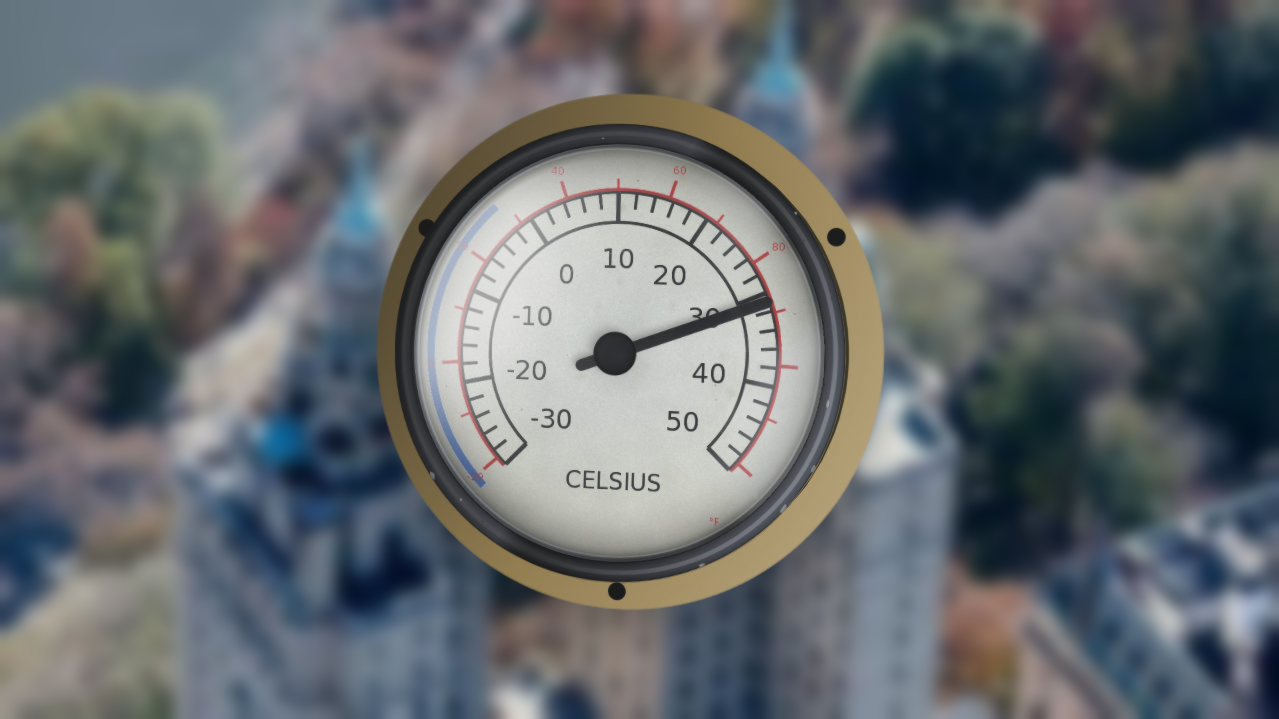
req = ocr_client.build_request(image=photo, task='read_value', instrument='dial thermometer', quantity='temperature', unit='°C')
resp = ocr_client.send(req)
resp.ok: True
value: 31 °C
